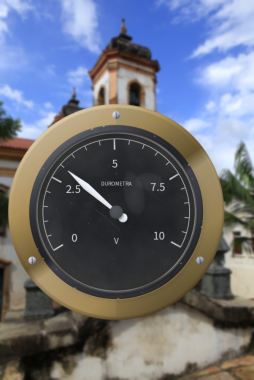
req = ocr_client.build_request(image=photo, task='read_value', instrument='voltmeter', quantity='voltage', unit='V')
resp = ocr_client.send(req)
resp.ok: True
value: 3 V
